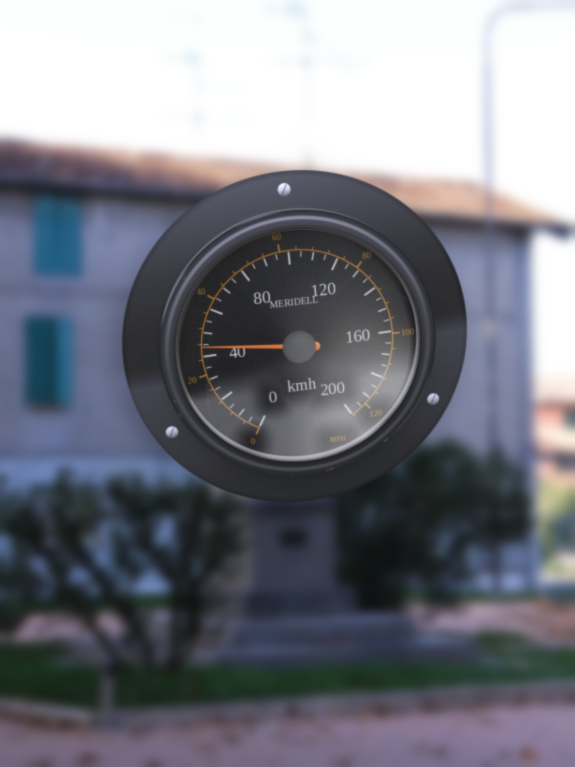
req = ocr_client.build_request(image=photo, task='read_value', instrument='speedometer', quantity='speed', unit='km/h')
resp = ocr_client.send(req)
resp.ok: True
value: 45 km/h
